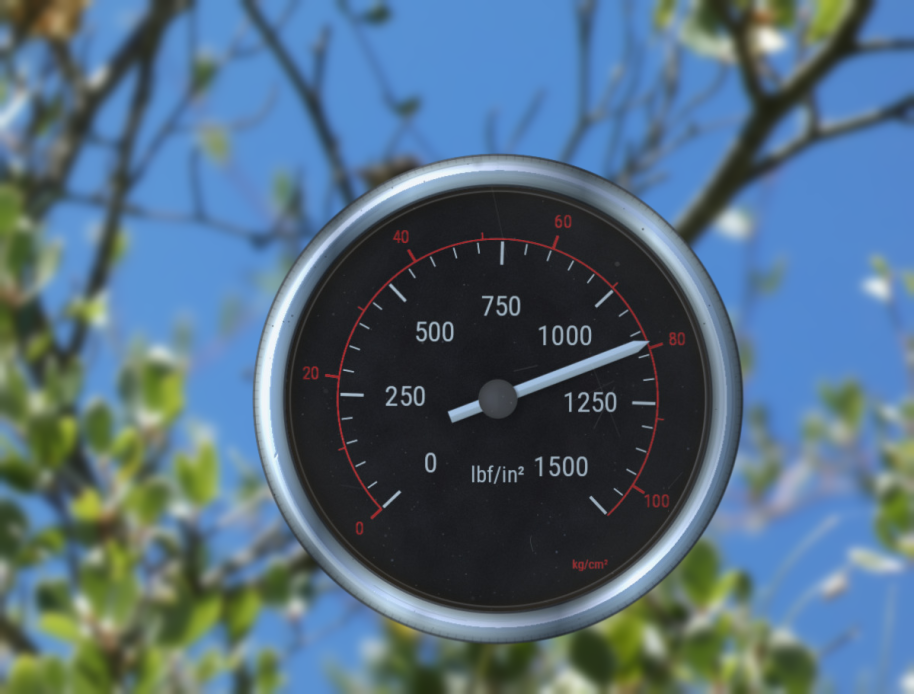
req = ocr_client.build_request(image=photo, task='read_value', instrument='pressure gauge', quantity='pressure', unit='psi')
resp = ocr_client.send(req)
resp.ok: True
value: 1125 psi
